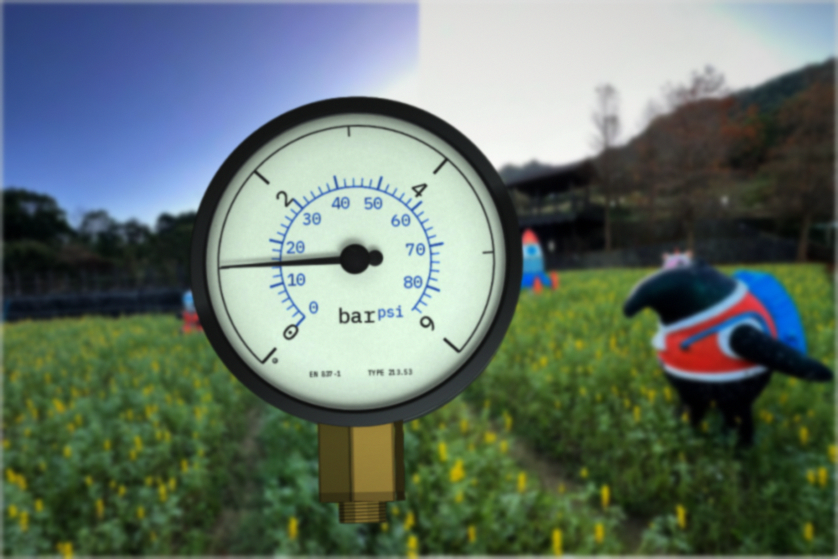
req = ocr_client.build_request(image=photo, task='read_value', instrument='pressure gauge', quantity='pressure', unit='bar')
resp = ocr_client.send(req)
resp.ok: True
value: 1 bar
